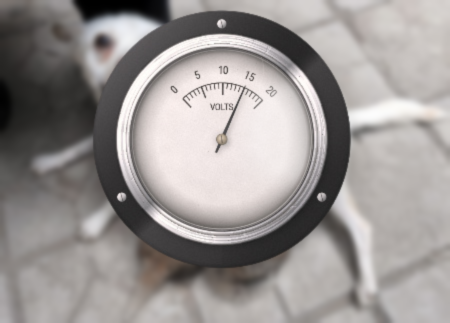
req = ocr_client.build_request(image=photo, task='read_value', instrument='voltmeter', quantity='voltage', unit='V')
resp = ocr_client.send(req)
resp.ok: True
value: 15 V
